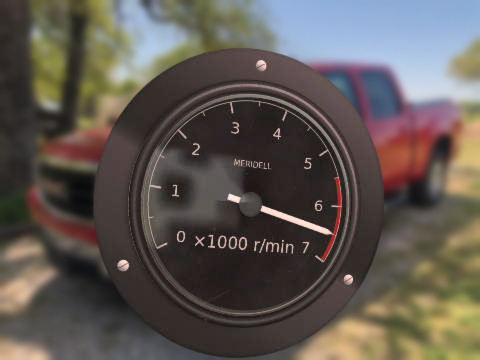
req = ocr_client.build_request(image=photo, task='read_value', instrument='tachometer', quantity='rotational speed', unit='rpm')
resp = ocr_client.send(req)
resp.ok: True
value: 6500 rpm
